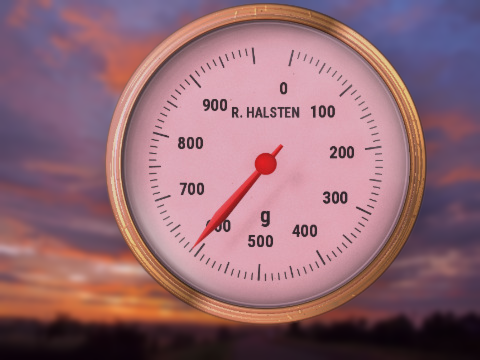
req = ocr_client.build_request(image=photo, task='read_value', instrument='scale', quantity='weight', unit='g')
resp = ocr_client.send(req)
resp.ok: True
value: 610 g
